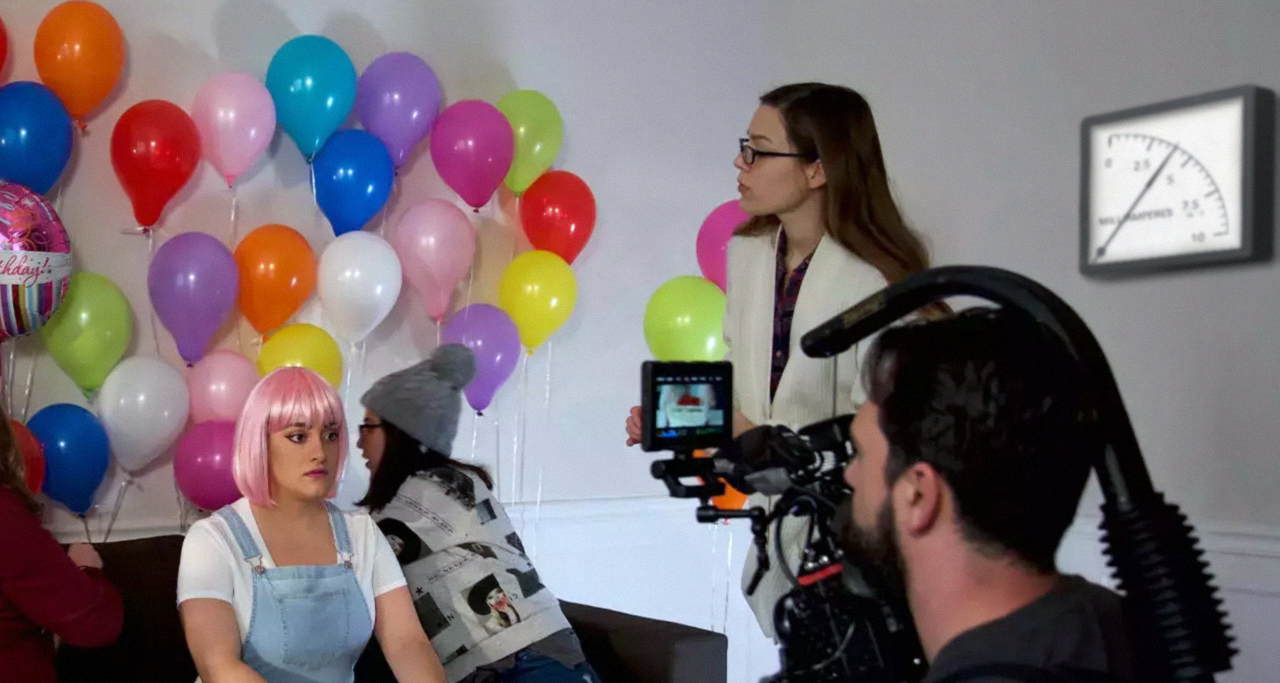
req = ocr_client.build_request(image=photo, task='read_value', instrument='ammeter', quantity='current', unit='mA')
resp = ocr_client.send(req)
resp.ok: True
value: 4 mA
